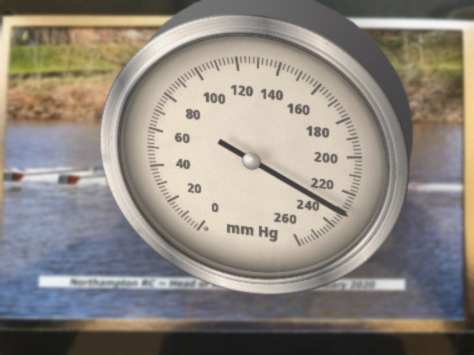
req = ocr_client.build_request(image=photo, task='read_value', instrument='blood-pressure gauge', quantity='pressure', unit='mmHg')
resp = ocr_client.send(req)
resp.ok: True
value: 230 mmHg
